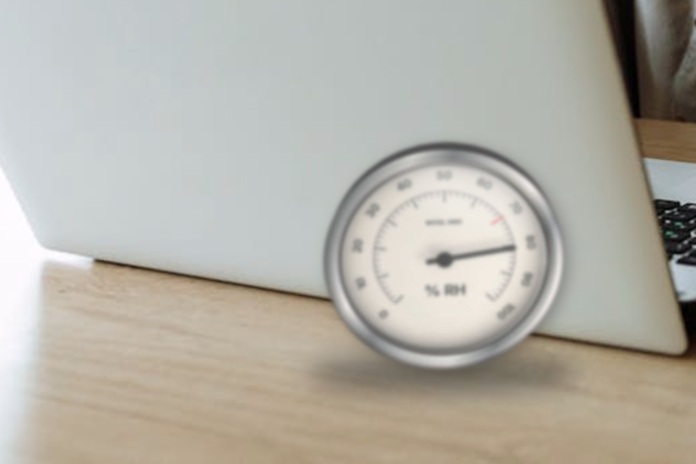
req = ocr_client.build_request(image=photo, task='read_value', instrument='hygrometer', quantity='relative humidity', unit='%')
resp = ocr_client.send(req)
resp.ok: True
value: 80 %
